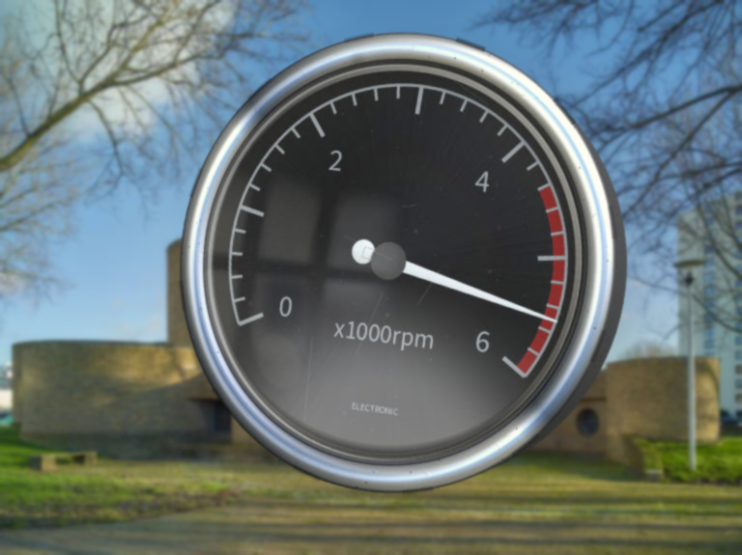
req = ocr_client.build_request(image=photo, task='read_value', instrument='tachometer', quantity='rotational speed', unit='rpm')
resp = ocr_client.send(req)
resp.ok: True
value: 5500 rpm
